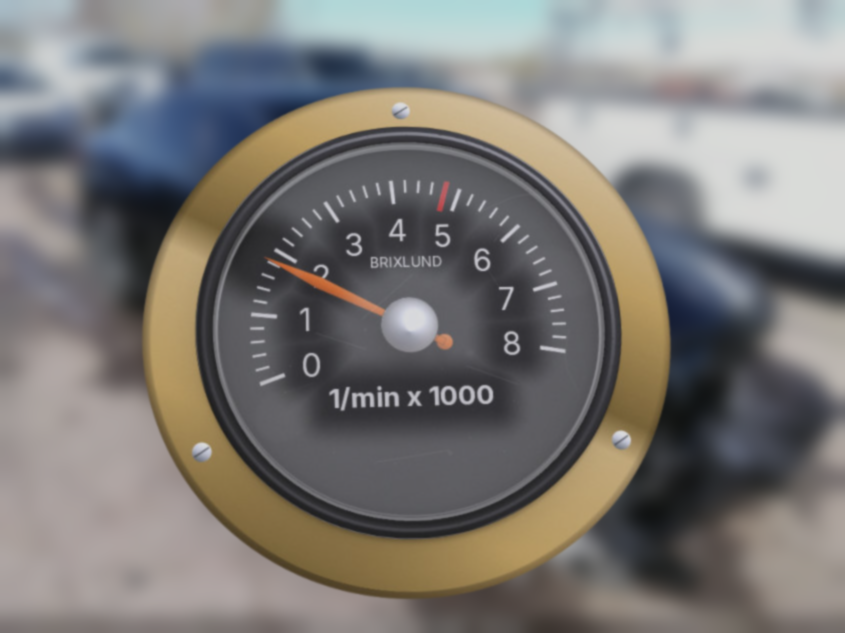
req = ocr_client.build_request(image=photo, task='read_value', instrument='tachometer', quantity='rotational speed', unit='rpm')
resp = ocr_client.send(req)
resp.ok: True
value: 1800 rpm
